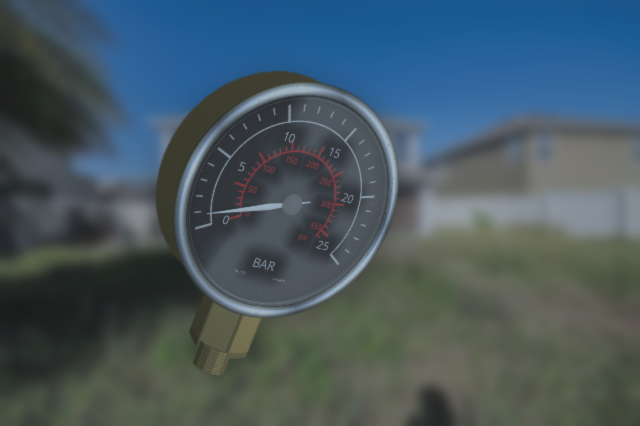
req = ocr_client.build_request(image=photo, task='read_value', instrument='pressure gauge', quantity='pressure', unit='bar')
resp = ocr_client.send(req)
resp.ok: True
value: 1 bar
